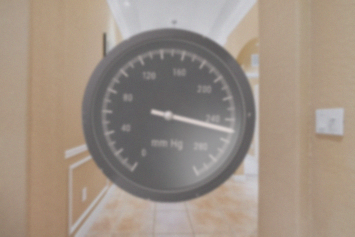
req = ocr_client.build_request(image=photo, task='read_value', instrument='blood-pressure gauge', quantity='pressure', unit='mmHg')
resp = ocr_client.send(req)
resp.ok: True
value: 250 mmHg
